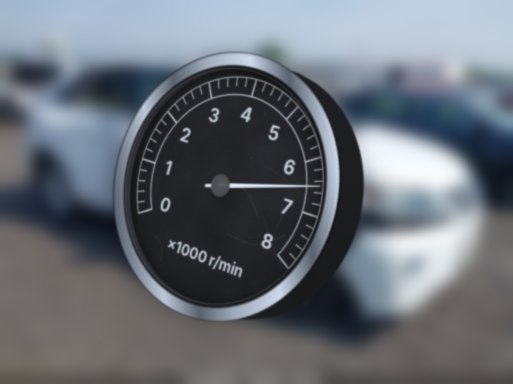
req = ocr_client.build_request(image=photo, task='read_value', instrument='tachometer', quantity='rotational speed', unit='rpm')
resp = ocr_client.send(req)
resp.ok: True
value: 6500 rpm
